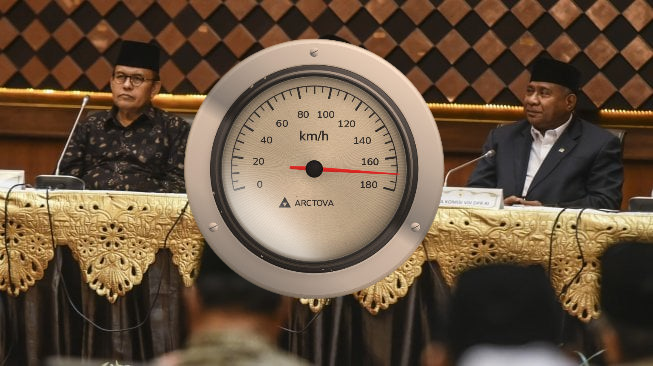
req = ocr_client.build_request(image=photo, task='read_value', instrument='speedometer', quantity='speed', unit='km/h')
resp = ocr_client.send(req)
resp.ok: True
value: 170 km/h
